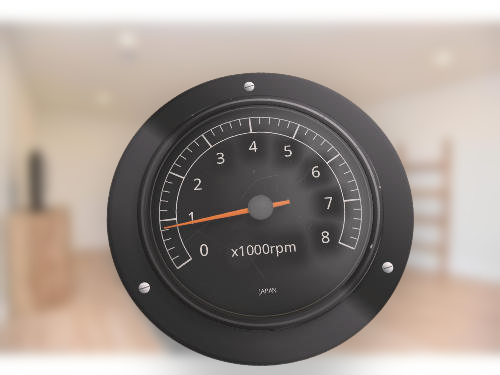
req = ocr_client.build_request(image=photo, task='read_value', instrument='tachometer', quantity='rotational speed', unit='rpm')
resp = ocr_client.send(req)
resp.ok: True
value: 800 rpm
